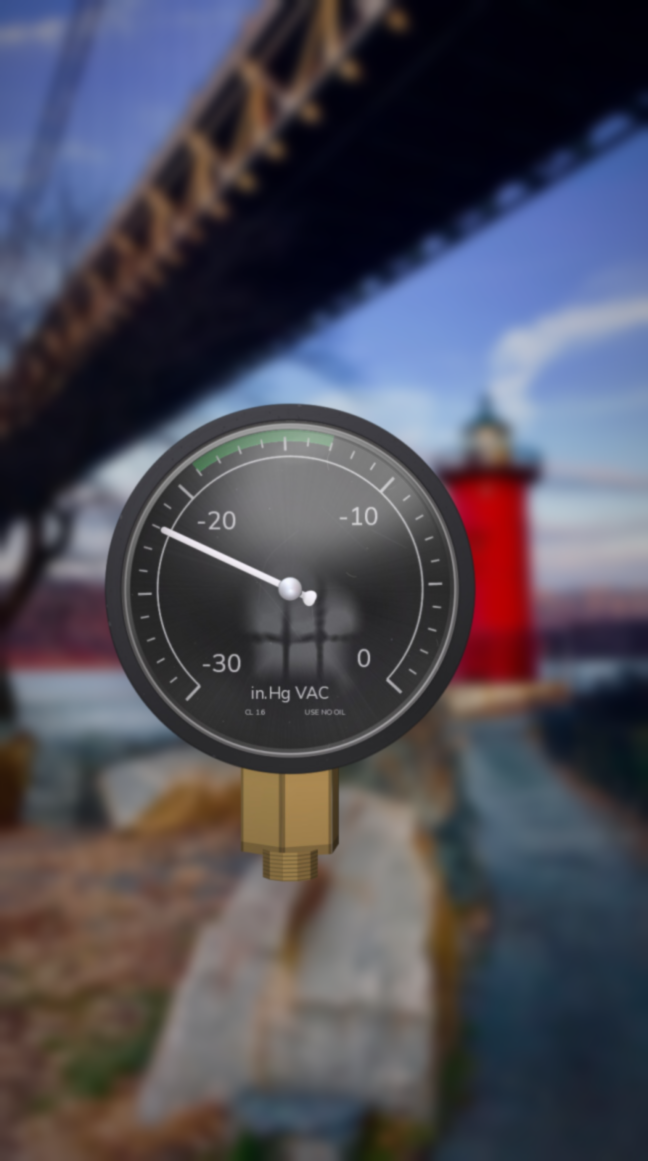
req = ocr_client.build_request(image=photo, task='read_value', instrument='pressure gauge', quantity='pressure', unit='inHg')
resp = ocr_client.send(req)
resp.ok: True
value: -22 inHg
